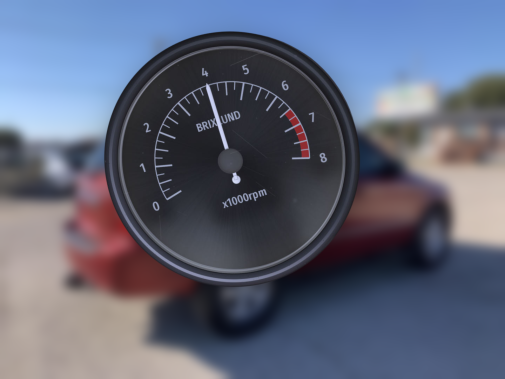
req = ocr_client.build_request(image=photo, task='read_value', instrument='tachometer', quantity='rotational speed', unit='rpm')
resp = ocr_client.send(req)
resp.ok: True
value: 4000 rpm
